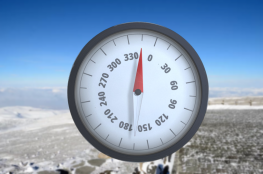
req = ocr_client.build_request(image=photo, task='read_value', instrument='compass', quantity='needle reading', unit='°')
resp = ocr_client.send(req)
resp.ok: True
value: 345 °
